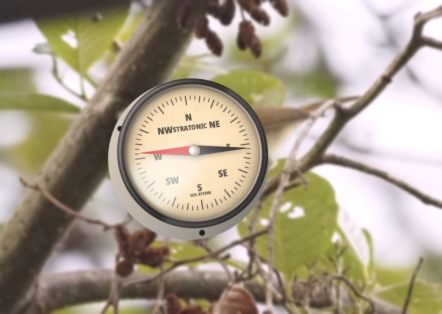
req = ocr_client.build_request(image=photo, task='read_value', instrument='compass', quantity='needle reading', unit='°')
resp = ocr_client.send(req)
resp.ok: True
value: 275 °
